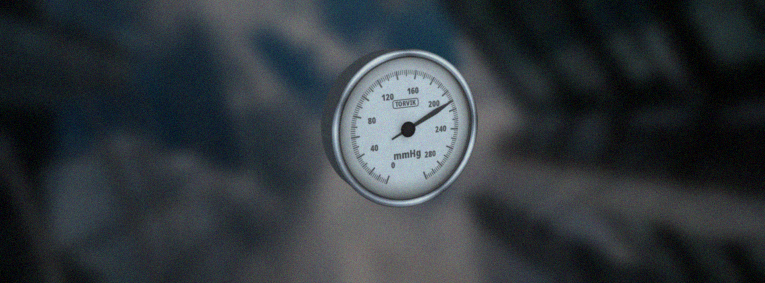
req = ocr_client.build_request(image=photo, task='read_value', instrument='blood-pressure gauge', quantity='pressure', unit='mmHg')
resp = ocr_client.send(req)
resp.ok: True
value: 210 mmHg
